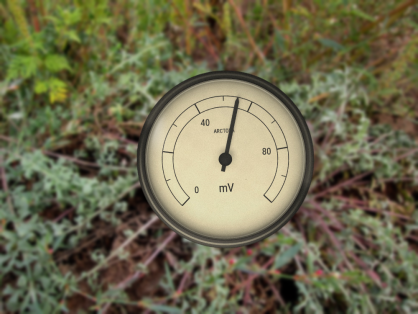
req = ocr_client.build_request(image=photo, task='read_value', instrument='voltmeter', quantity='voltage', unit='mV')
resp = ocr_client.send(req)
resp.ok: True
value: 55 mV
